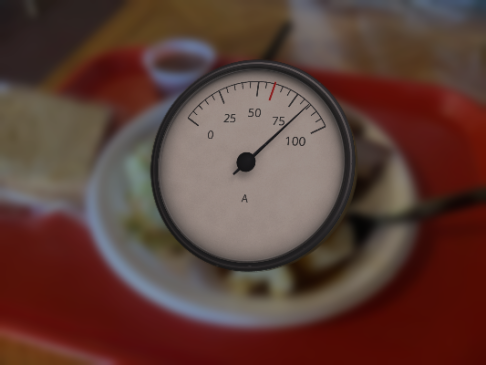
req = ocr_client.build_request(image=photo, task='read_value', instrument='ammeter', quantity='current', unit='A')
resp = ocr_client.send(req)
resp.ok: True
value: 85 A
